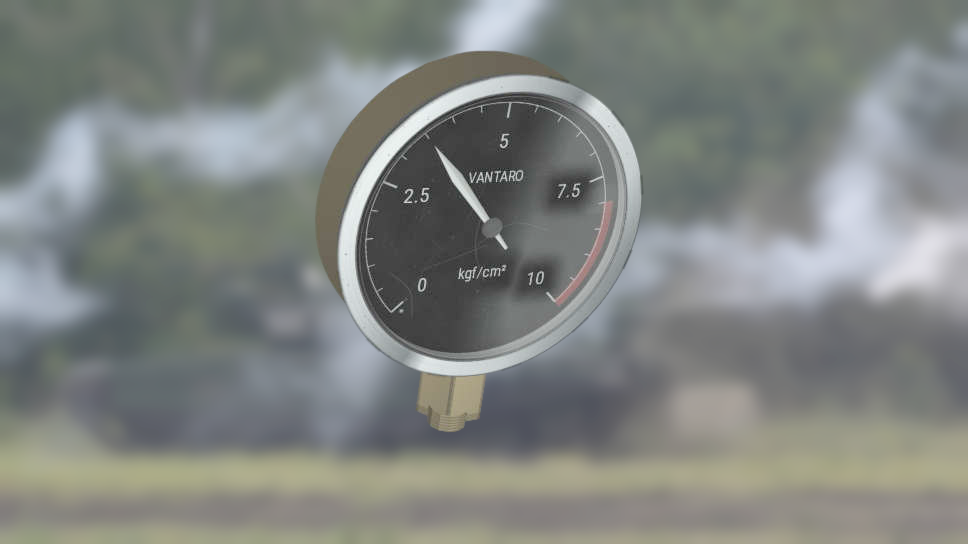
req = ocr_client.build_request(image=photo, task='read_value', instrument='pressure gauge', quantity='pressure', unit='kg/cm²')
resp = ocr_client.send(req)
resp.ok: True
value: 3.5 kg/cm²
